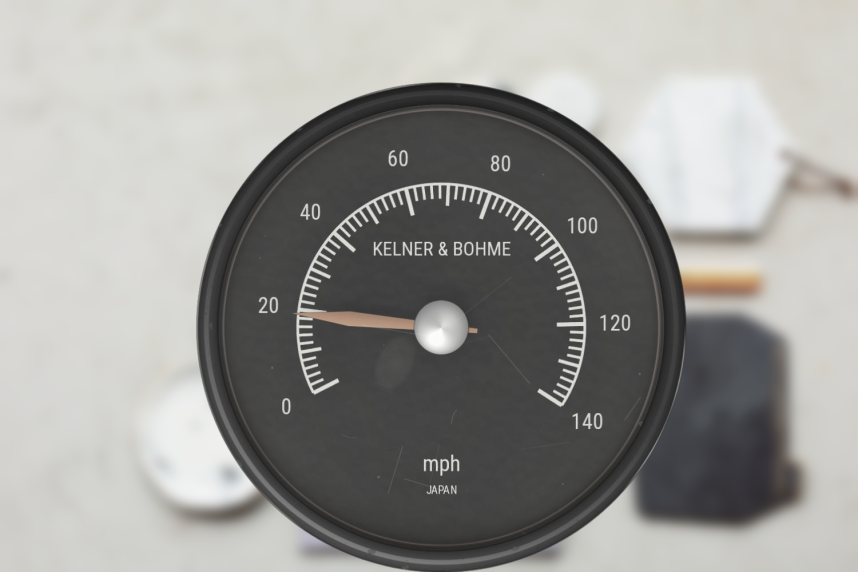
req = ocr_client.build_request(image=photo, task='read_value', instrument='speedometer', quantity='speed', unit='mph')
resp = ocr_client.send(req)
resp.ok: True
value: 19 mph
